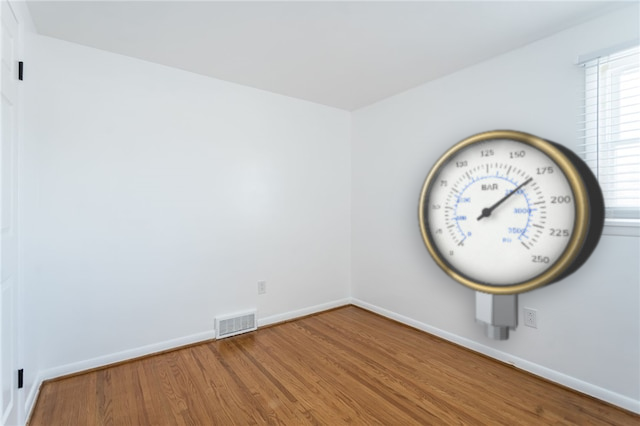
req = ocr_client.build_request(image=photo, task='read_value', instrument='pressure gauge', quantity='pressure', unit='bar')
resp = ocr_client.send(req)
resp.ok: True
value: 175 bar
